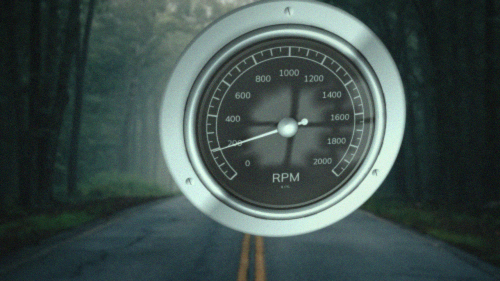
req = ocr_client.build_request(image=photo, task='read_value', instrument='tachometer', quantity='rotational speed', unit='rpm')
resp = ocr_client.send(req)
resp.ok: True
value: 200 rpm
